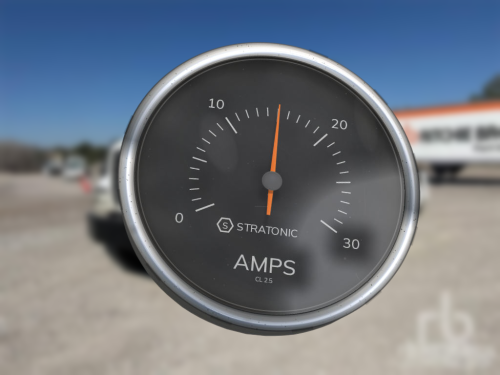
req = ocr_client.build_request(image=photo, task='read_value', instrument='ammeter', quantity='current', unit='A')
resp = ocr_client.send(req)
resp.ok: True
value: 15 A
